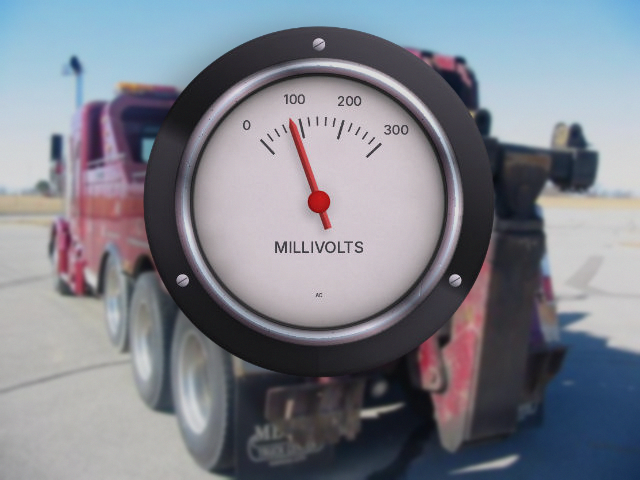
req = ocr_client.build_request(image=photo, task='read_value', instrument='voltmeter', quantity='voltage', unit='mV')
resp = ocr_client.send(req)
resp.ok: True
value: 80 mV
